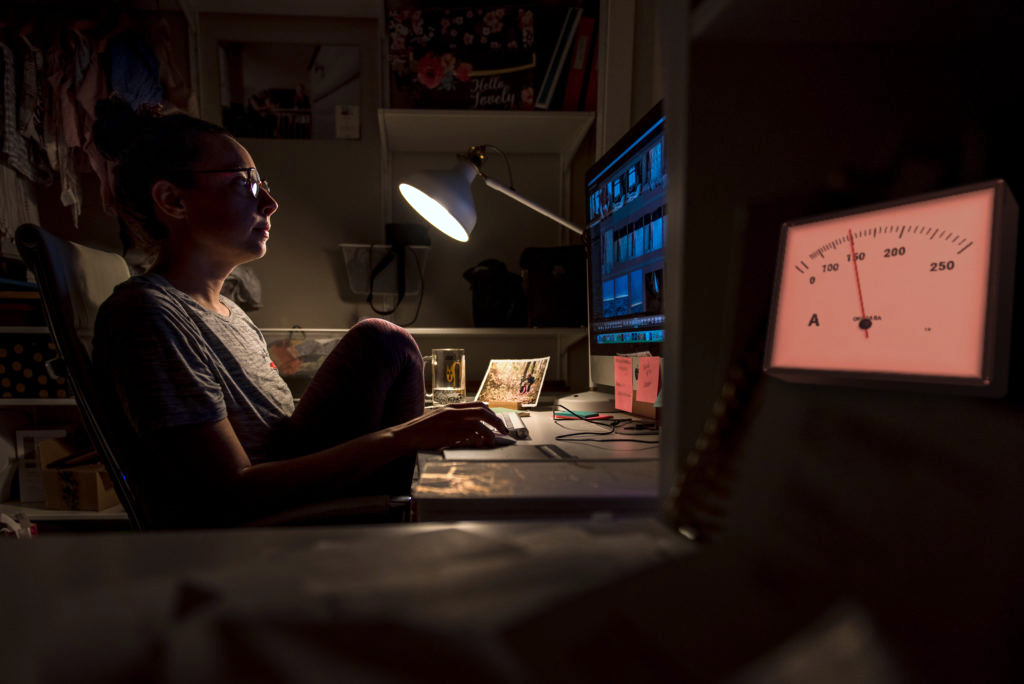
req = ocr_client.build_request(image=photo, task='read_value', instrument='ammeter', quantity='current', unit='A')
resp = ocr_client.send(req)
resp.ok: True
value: 150 A
